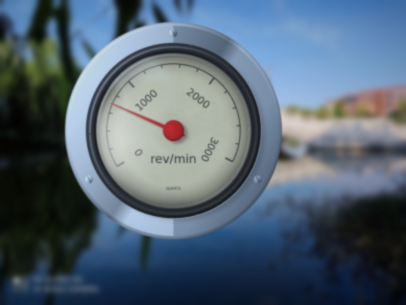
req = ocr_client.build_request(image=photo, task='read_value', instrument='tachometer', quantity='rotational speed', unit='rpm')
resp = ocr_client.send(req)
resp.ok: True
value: 700 rpm
